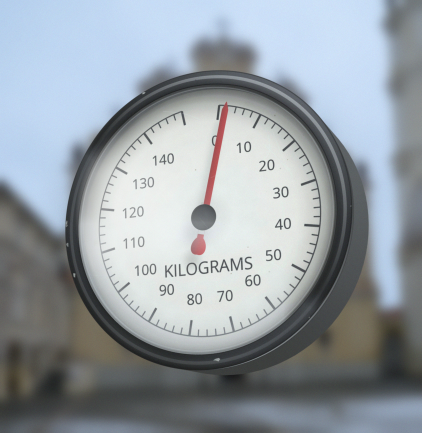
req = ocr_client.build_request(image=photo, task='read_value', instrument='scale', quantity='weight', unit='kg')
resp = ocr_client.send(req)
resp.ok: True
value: 2 kg
